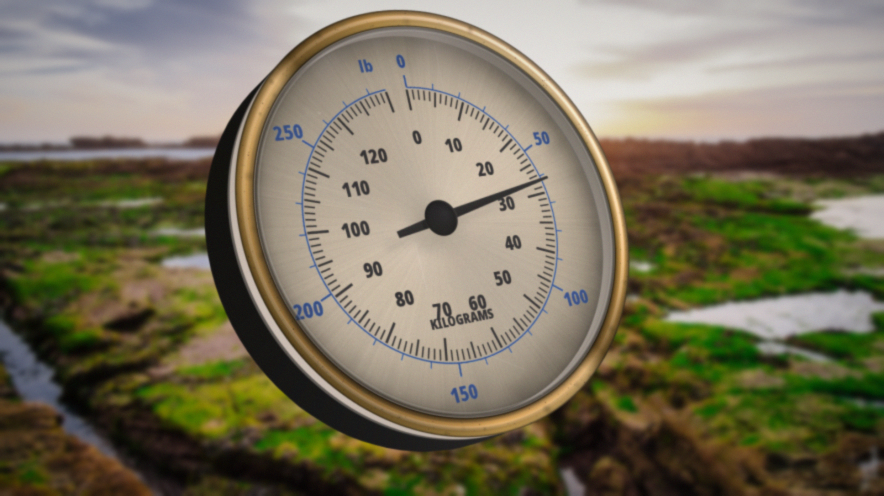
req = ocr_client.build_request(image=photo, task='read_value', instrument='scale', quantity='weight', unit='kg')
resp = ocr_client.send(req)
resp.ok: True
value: 28 kg
